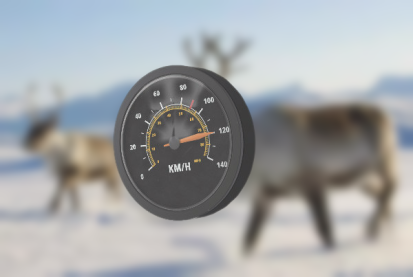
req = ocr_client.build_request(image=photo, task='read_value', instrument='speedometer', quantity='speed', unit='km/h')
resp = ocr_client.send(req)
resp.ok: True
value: 120 km/h
